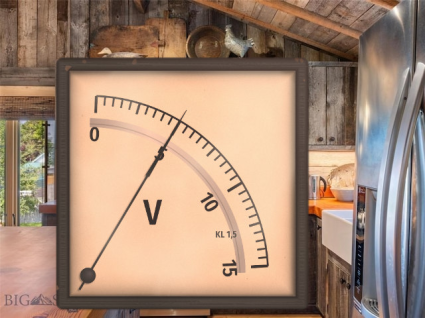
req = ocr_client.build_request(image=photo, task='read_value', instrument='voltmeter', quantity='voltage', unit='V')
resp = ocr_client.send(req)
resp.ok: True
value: 5 V
